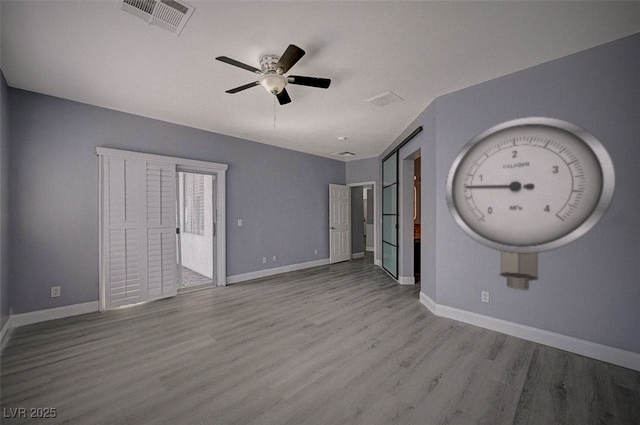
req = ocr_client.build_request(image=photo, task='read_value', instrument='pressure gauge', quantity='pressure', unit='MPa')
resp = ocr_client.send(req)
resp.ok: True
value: 0.75 MPa
